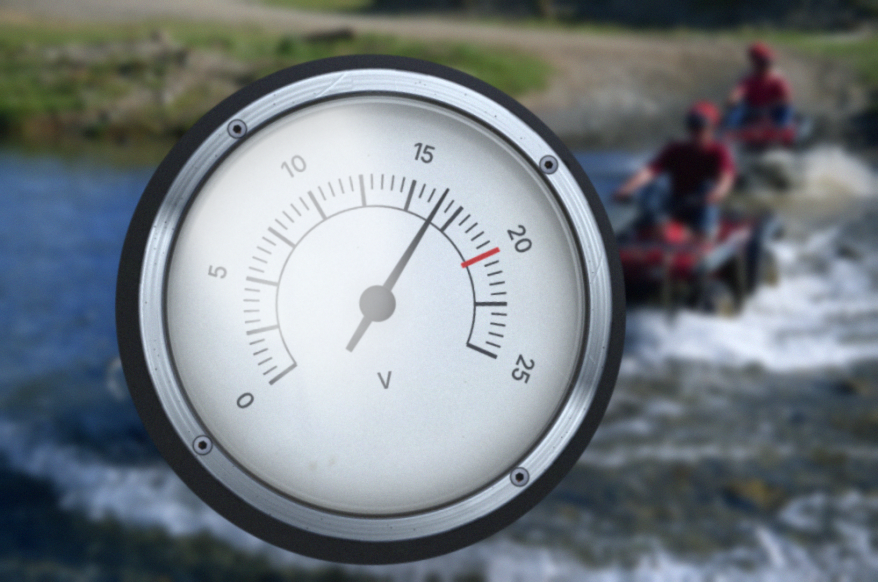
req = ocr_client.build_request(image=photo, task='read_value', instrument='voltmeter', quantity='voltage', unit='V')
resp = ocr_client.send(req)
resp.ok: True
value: 16.5 V
